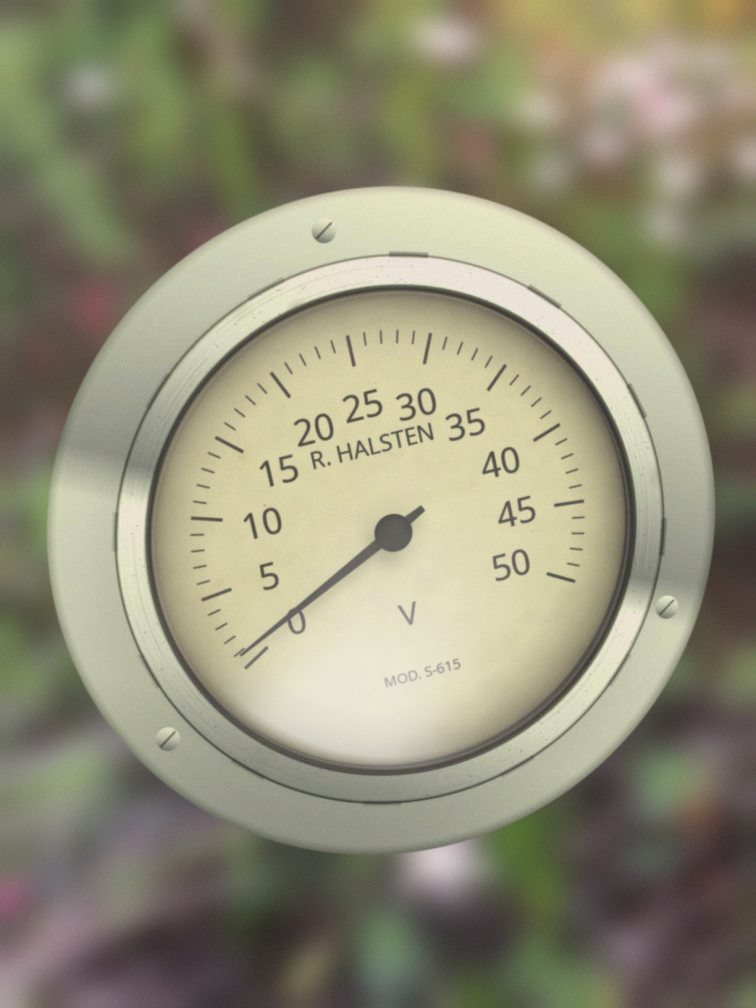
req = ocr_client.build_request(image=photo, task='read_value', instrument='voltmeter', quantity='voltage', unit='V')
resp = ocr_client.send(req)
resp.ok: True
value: 1 V
